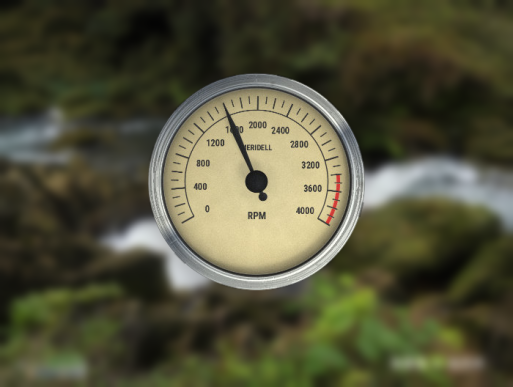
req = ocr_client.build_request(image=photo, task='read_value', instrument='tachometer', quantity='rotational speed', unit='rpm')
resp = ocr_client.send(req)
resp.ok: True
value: 1600 rpm
